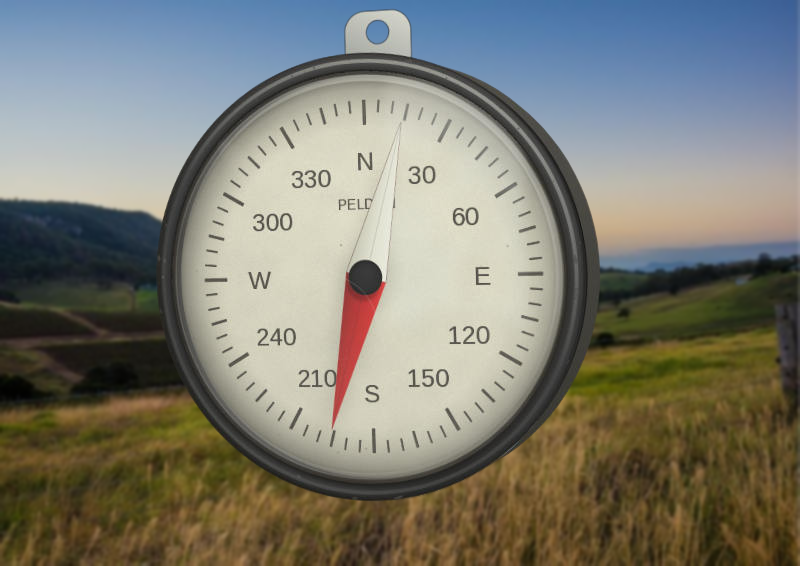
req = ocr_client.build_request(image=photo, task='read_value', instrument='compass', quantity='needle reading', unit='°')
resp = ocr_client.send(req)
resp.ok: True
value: 195 °
